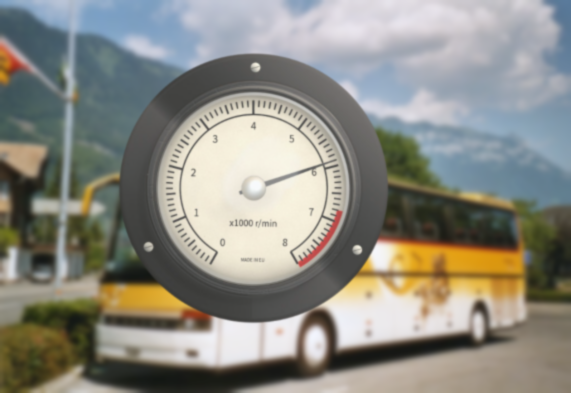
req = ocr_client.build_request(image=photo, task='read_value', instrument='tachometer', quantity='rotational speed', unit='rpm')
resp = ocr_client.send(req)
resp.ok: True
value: 5900 rpm
